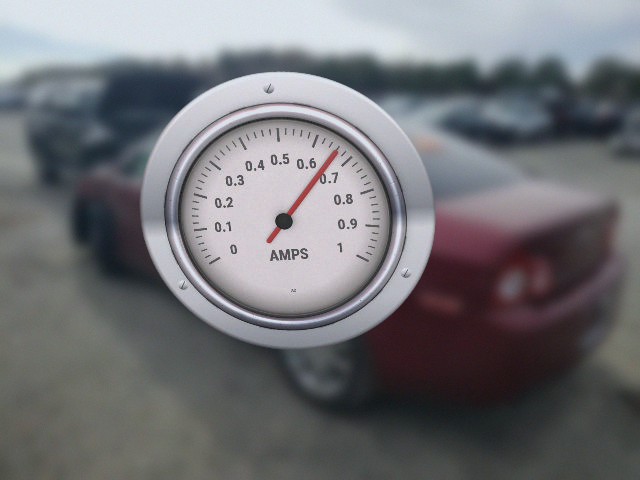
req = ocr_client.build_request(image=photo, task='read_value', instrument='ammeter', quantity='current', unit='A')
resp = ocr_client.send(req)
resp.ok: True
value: 0.66 A
